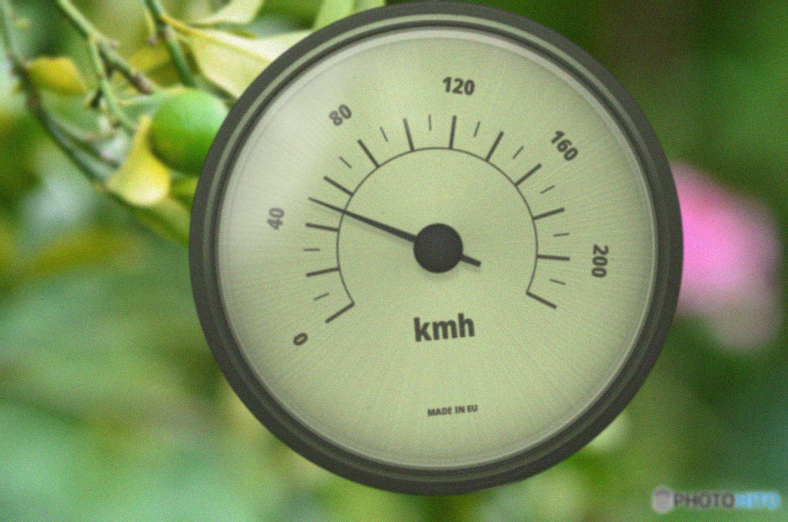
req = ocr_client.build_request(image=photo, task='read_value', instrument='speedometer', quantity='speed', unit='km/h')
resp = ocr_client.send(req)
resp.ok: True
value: 50 km/h
